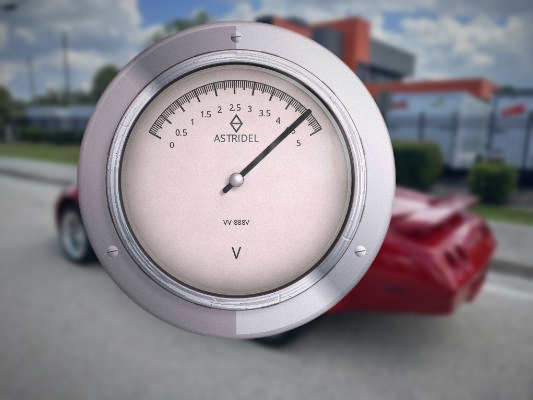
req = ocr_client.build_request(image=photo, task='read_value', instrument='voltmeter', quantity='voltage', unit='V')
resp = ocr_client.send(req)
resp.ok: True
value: 4.5 V
